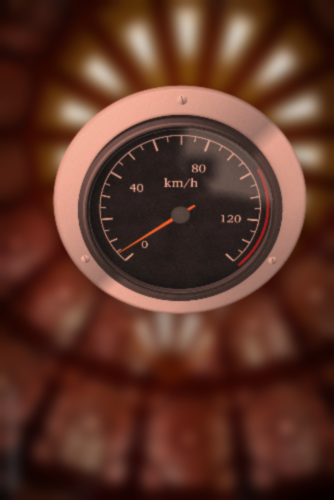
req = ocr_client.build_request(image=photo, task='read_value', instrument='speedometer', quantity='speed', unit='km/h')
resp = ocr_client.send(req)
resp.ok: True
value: 5 km/h
